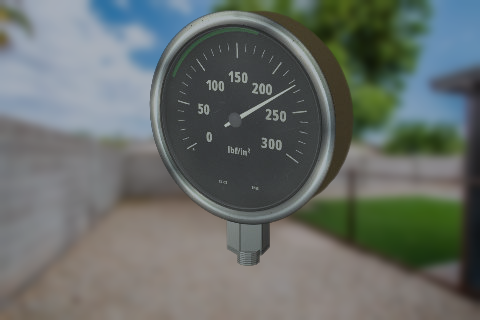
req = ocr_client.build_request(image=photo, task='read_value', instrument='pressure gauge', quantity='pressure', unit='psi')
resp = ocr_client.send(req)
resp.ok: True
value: 225 psi
